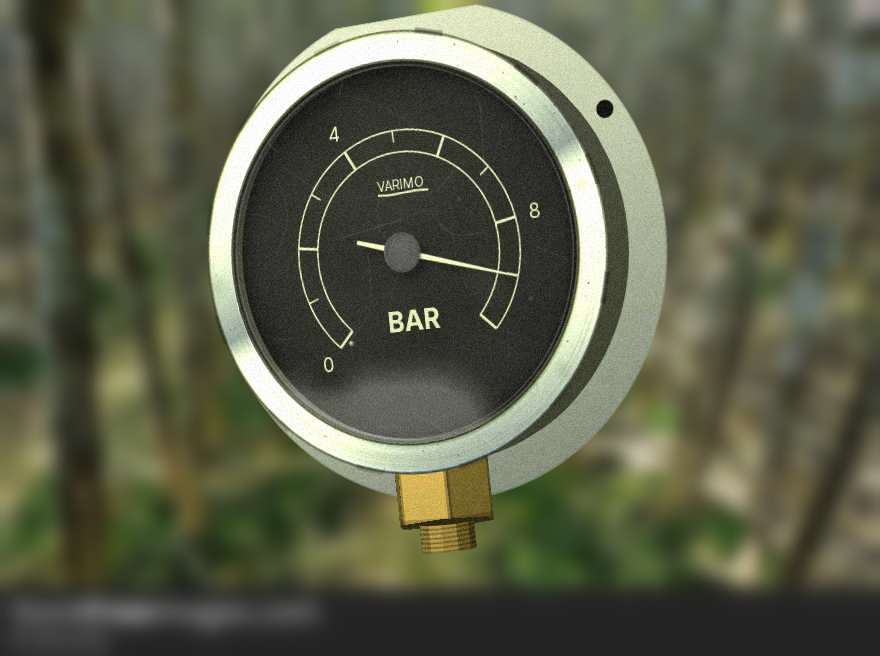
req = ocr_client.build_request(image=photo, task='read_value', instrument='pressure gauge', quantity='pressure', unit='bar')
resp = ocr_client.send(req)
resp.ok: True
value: 9 bar
